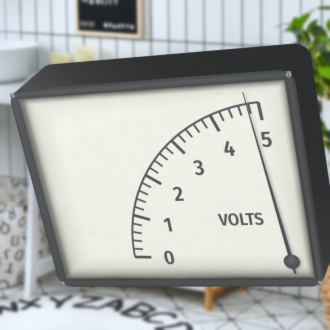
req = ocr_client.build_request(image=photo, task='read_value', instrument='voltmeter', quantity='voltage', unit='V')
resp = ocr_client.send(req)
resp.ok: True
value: 4.8 V
